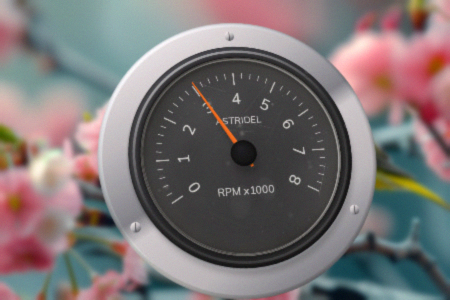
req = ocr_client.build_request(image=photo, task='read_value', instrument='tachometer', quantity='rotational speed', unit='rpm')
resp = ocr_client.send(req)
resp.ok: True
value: 3000 rpm
